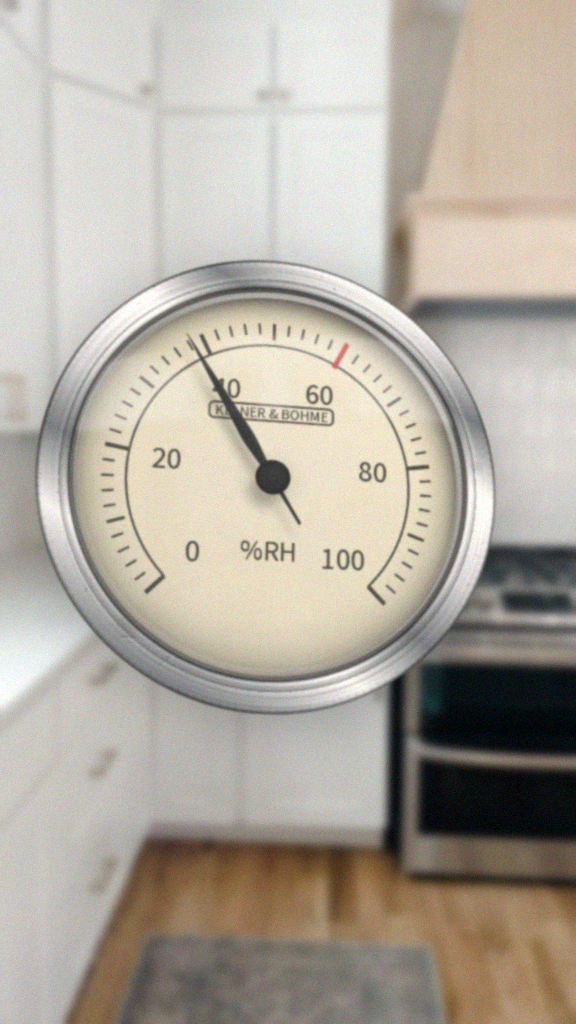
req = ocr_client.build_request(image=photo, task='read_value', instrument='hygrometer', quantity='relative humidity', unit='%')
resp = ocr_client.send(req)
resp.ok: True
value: 38 %
